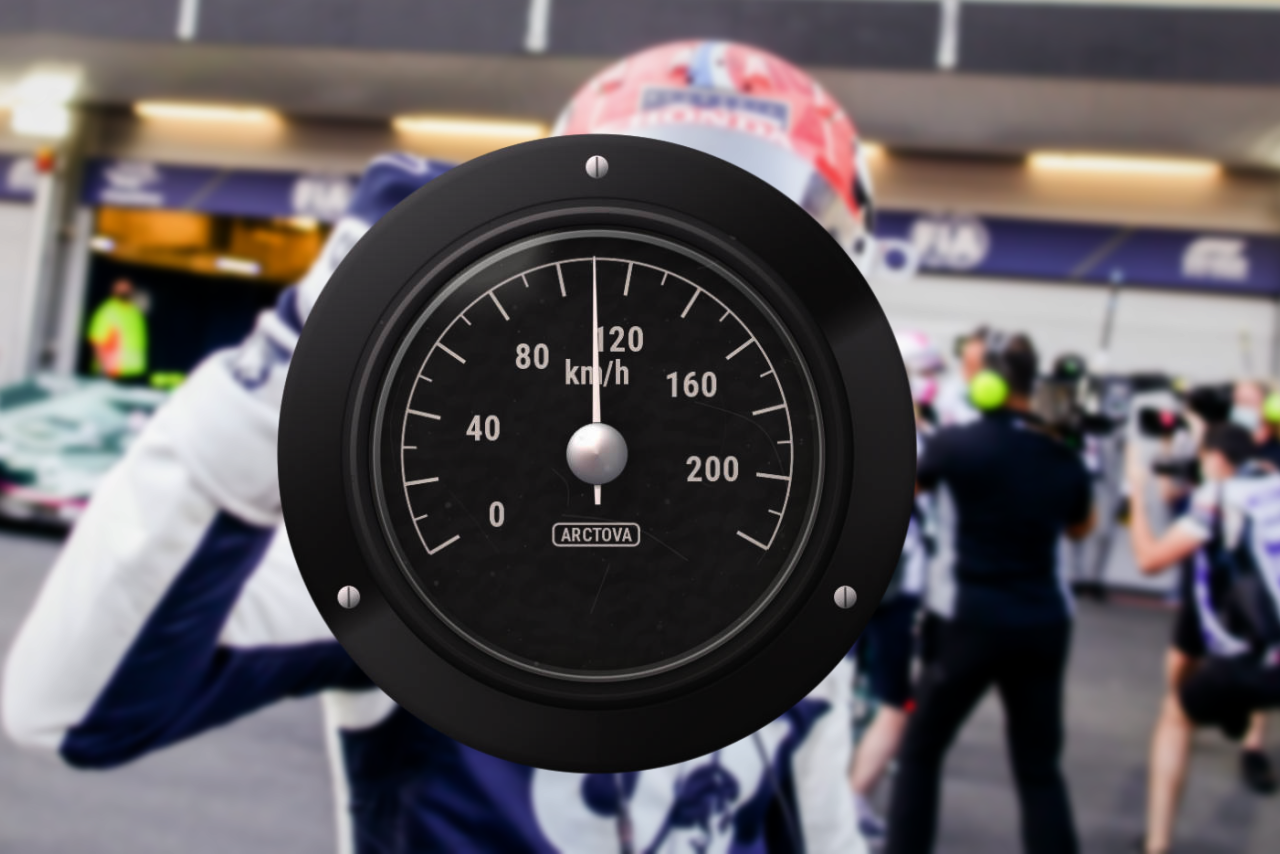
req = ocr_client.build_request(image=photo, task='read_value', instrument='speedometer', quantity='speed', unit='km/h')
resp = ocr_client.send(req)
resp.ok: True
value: 110 km/h
